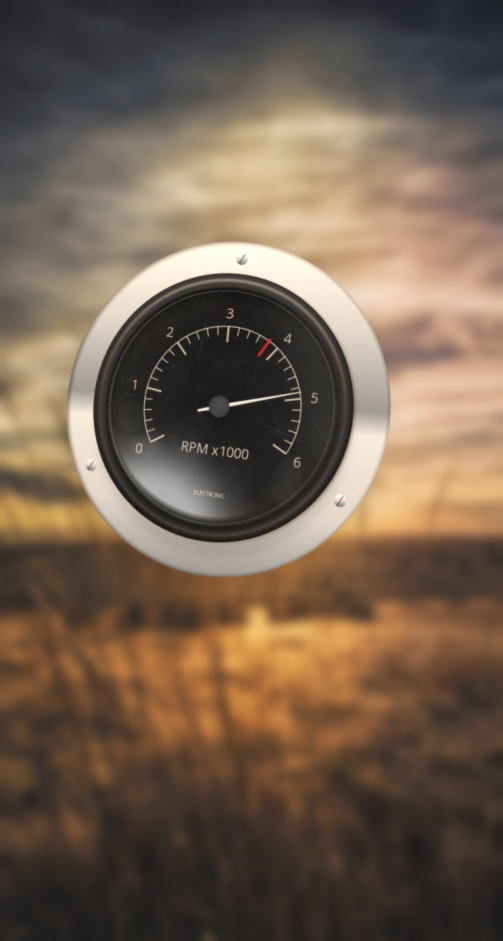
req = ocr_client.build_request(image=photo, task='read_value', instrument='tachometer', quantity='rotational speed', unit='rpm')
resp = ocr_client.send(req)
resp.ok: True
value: 4900 rpm
